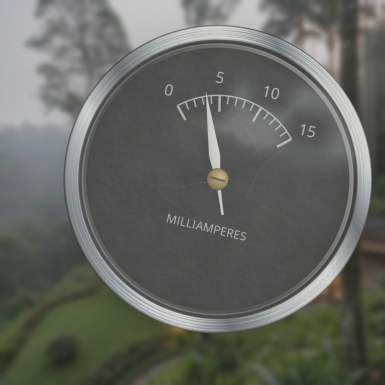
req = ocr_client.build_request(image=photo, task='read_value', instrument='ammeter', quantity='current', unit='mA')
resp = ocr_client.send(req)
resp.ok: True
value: 3.5 mA
